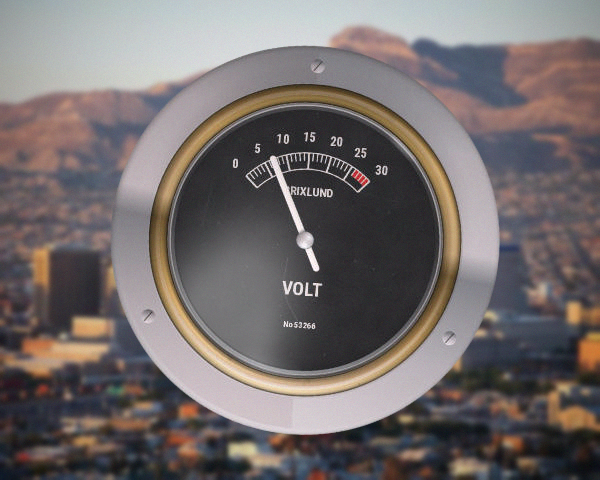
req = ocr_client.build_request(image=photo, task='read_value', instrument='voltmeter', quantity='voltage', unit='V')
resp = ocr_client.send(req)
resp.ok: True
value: 7 V
